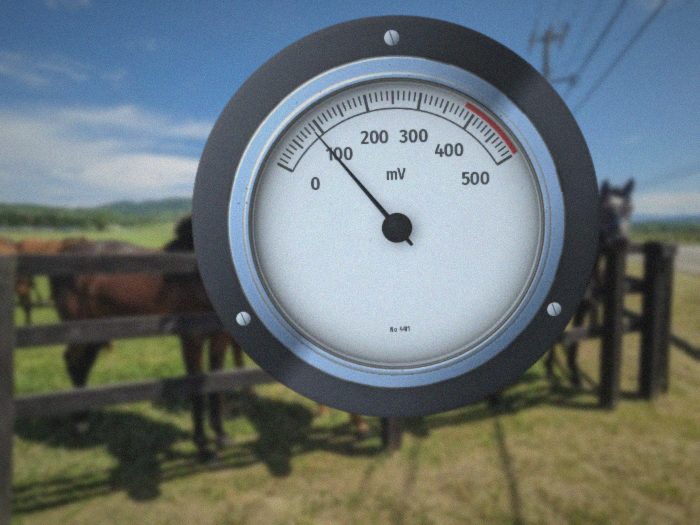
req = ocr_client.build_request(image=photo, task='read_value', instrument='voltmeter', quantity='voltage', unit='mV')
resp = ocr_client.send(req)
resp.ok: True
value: 90 mV
